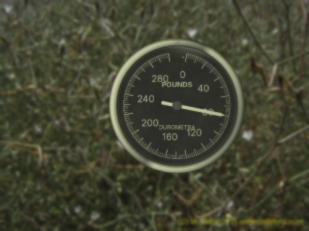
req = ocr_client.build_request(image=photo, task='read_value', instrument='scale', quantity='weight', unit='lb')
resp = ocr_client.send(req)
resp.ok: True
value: 80 lb
